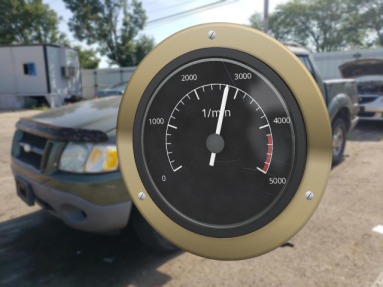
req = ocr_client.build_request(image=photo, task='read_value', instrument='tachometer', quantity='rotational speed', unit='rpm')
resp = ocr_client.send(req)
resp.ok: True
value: 2800 rpm
